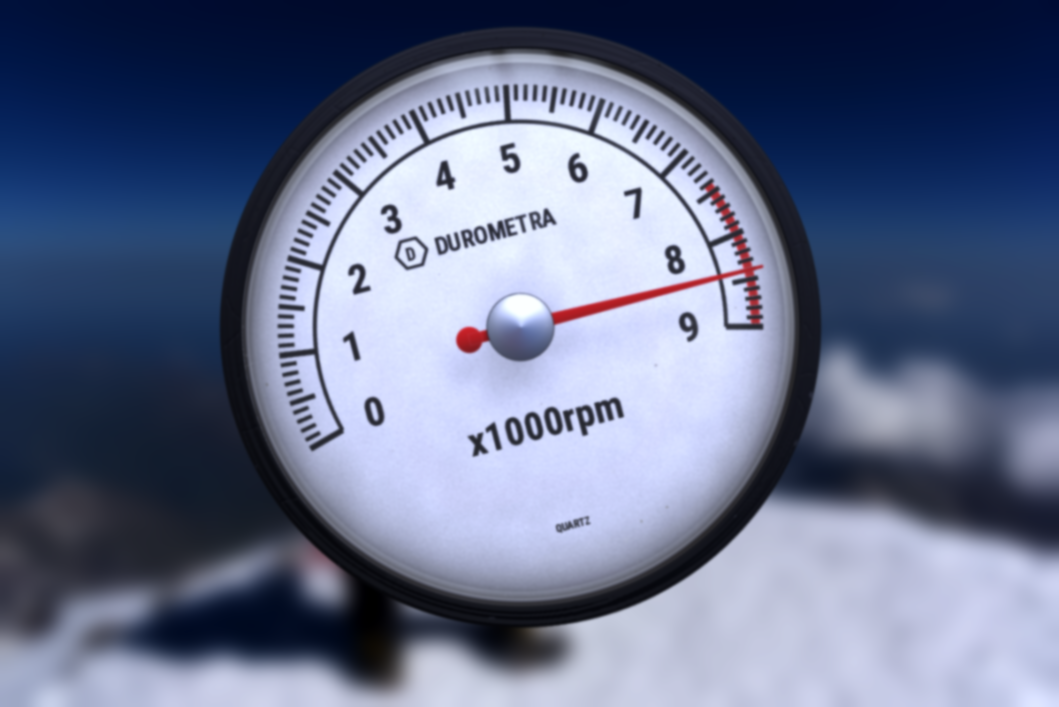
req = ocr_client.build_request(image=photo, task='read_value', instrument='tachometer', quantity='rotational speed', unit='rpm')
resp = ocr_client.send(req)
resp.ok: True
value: 8400 rpm
